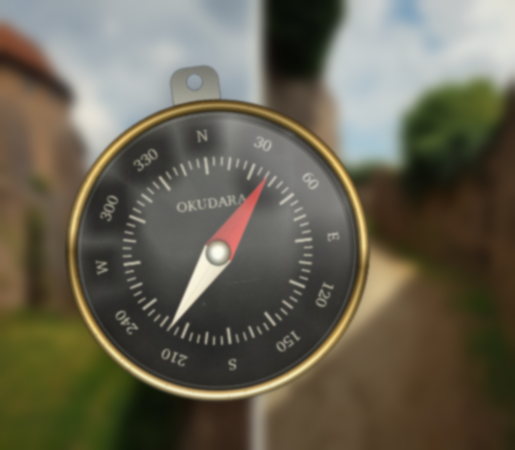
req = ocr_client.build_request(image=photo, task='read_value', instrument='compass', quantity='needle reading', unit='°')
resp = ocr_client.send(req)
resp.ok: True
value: 40 °
